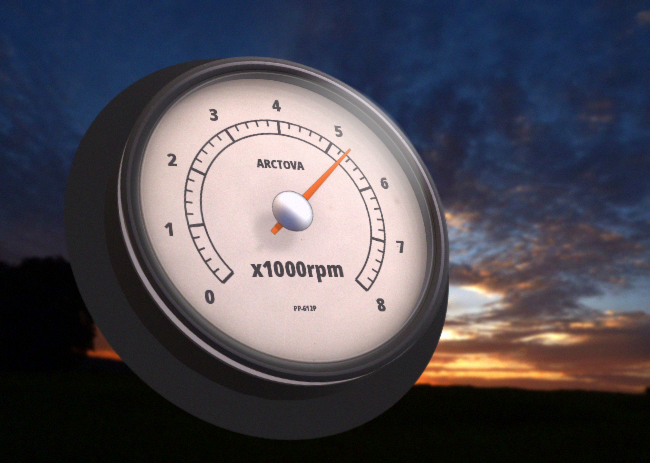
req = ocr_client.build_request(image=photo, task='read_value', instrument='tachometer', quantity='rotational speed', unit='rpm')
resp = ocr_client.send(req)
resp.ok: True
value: 5300 rpm
